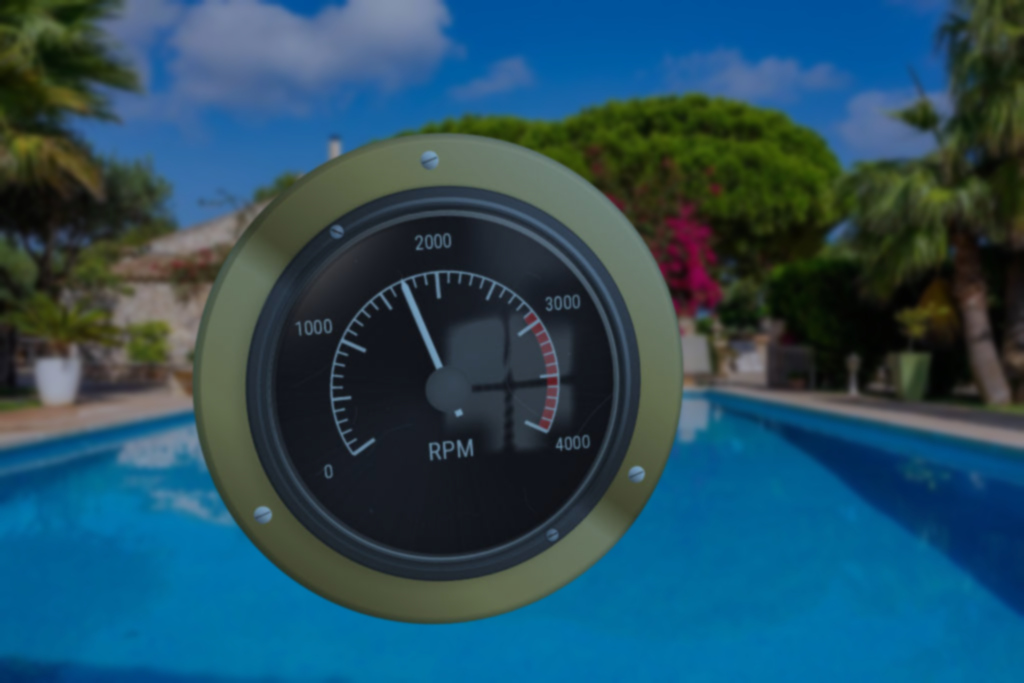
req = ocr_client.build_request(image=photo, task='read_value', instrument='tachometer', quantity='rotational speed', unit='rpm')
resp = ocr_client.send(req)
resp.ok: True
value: 1700 rpm
